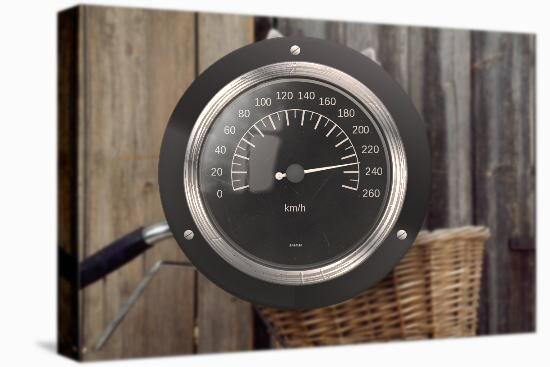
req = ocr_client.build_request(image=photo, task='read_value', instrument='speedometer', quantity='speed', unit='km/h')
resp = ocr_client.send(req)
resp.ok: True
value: 230 km/h
